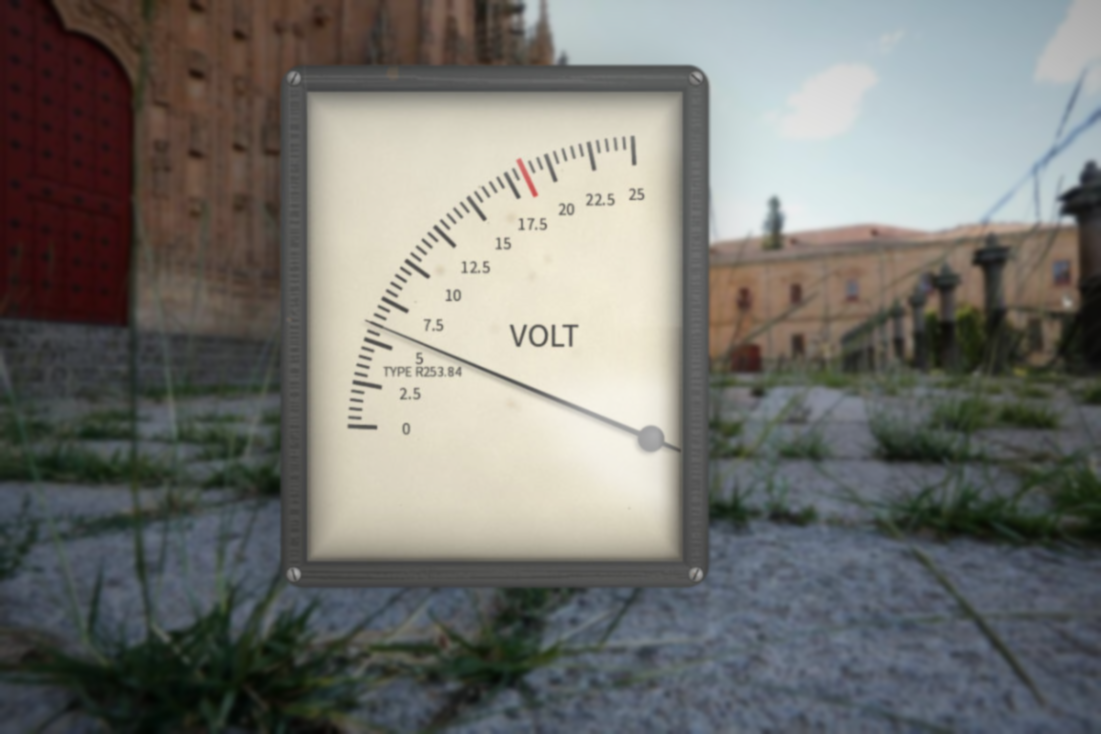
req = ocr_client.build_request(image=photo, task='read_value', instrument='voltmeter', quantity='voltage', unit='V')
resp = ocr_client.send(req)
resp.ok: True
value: 6 V
